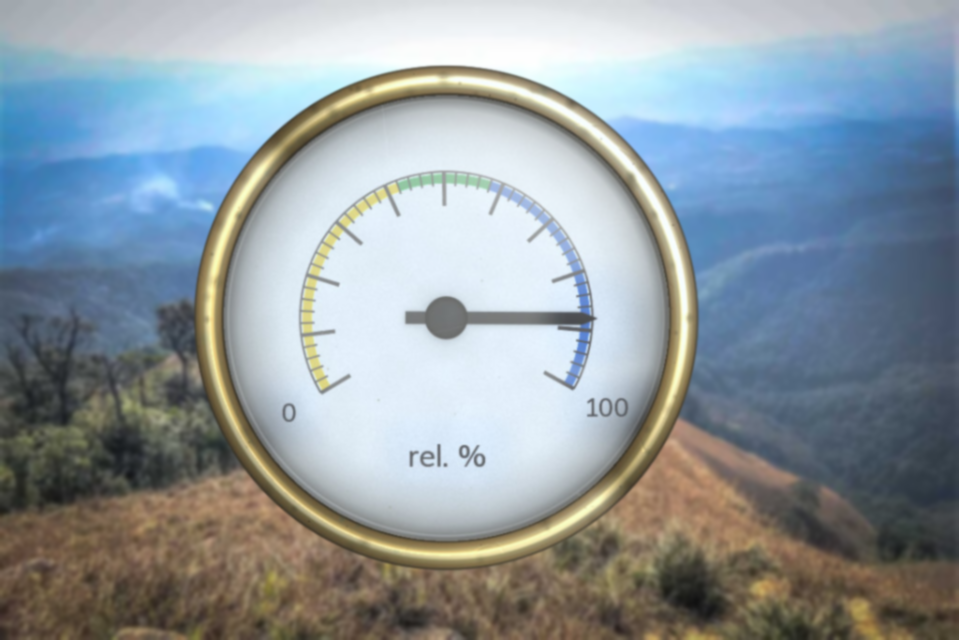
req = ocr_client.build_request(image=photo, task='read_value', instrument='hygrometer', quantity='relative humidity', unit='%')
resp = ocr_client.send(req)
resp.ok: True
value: 88 %
